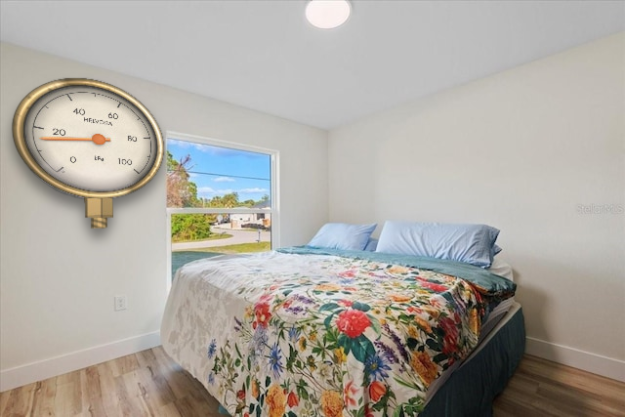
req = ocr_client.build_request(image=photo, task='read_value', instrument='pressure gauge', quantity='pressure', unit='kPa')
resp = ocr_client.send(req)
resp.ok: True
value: 15 kPa
